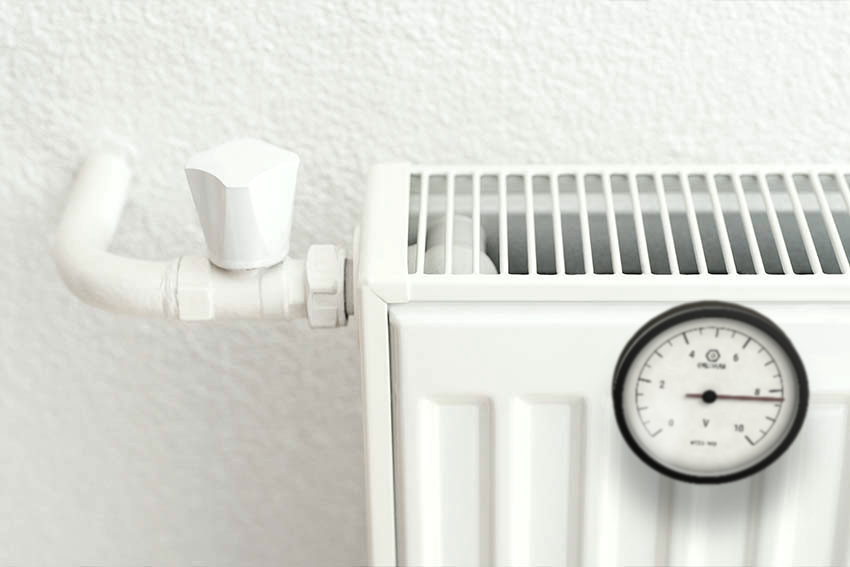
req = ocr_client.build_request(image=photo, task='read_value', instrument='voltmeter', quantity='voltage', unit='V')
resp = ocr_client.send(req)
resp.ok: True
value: 8.25 V
